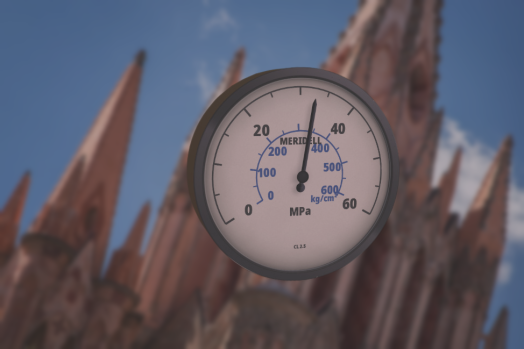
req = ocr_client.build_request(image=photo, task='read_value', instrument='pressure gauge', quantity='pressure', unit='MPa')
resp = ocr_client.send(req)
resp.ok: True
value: 32.5 MPa
